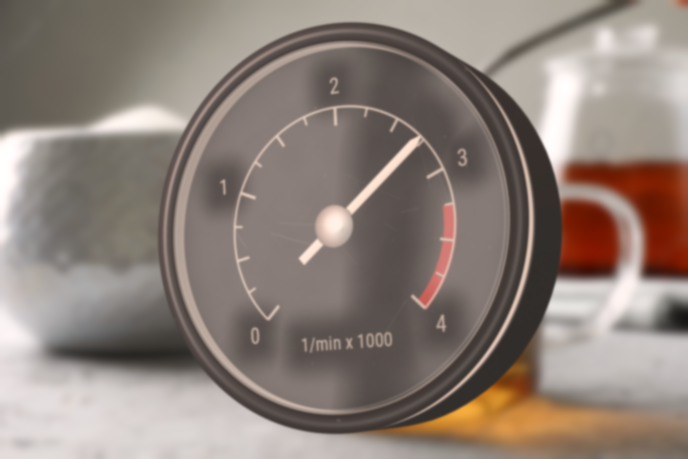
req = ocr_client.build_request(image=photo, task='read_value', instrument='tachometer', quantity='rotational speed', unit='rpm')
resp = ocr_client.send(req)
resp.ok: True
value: 2750 rpm
